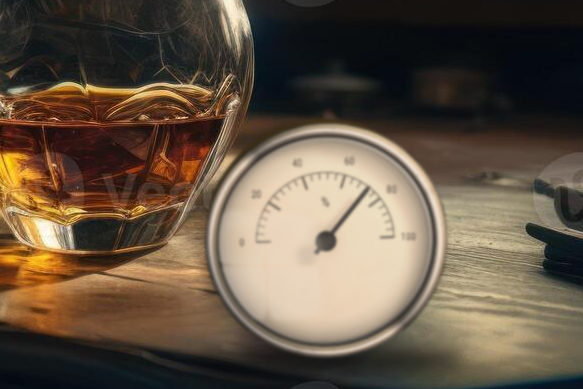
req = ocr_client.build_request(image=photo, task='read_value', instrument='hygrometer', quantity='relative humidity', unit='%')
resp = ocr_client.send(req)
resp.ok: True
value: 72 %
